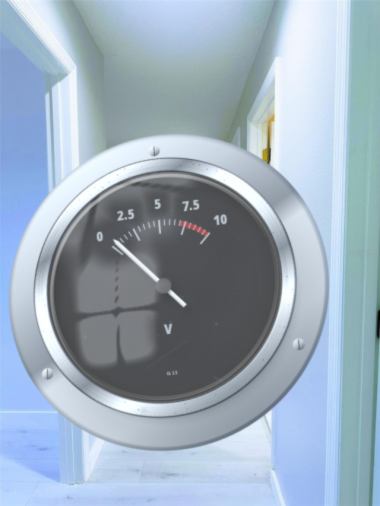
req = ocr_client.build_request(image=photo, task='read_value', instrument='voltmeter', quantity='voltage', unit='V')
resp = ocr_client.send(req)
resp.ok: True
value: 0.5 V
